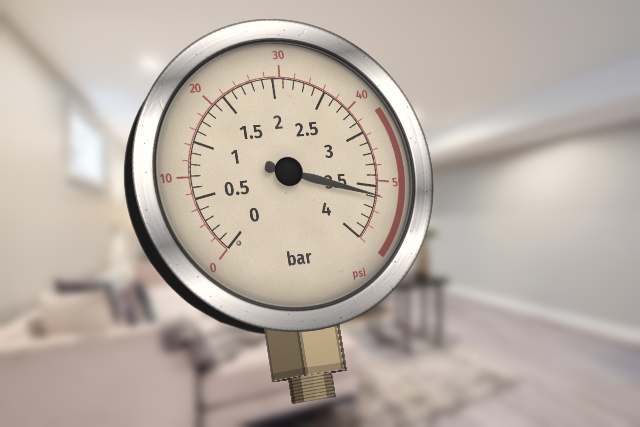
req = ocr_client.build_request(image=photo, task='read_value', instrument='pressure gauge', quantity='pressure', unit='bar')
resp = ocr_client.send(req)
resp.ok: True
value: 3.6 bar
